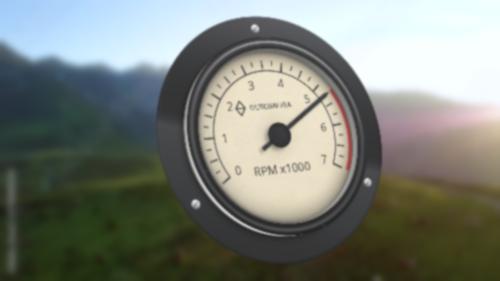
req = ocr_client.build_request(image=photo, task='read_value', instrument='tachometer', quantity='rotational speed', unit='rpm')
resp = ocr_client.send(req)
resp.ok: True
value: 5250 rpm
